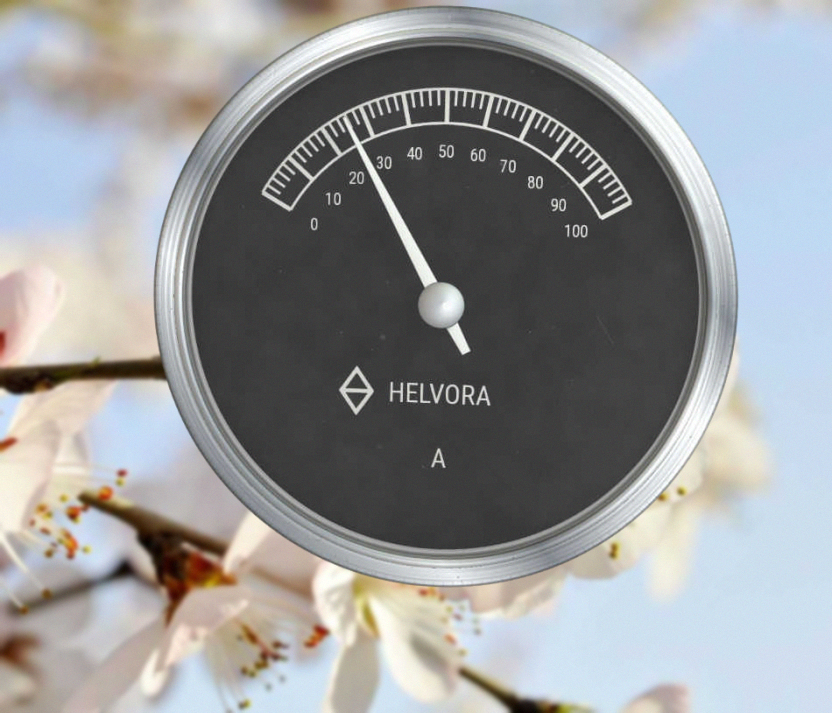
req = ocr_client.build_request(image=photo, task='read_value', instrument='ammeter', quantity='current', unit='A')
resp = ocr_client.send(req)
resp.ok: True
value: 26 A
